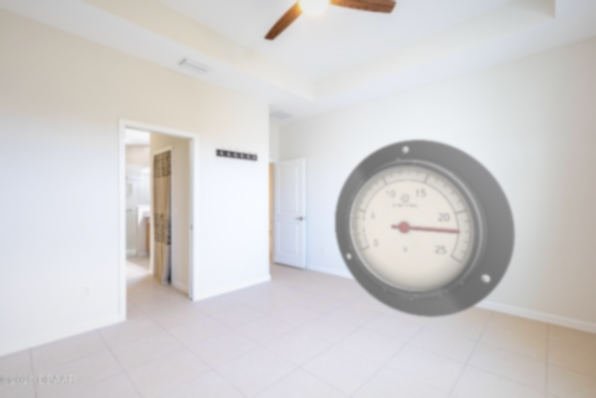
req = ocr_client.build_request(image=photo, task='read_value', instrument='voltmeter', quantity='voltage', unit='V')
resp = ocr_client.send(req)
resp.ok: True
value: 22 V
